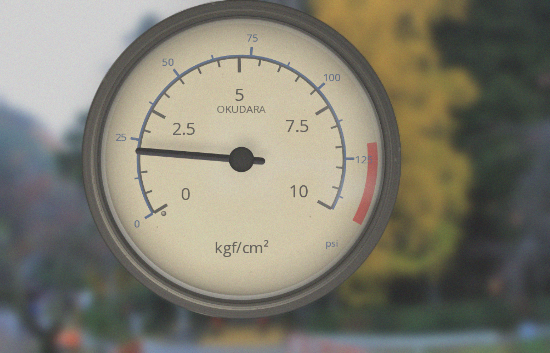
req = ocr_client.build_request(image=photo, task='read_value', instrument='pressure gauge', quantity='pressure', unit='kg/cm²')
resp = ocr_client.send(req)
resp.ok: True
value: 1.5 kg/cm²
